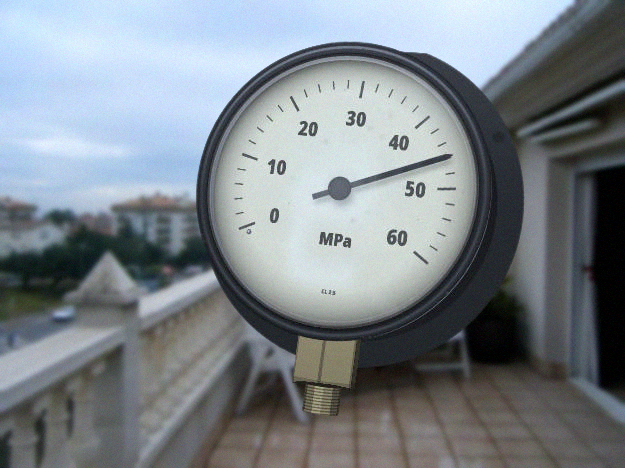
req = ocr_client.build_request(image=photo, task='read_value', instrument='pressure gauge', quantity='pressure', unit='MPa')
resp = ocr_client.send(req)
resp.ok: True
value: 46 MPa
